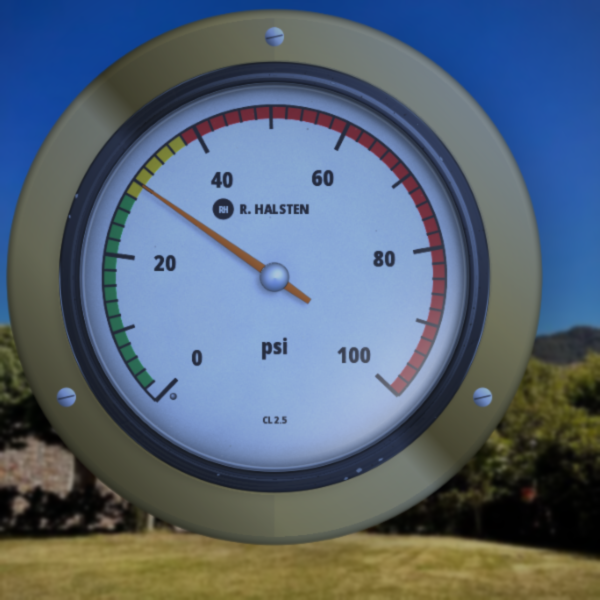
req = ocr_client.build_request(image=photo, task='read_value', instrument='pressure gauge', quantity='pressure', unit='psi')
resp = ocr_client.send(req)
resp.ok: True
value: 30 psi
